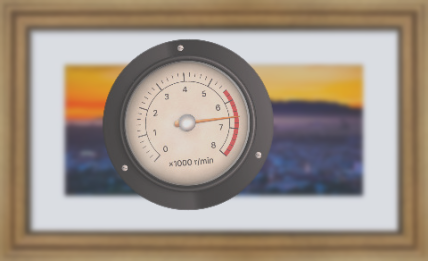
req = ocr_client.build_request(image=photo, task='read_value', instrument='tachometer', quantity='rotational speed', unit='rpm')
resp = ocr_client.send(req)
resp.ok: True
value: 6600 rpm
